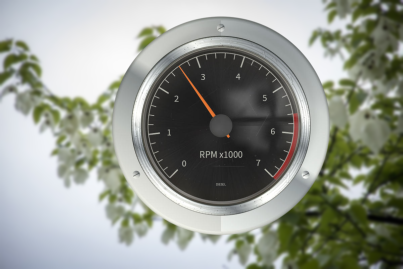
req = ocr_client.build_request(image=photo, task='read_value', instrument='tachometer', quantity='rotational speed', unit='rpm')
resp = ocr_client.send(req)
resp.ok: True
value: 2600 rpm
